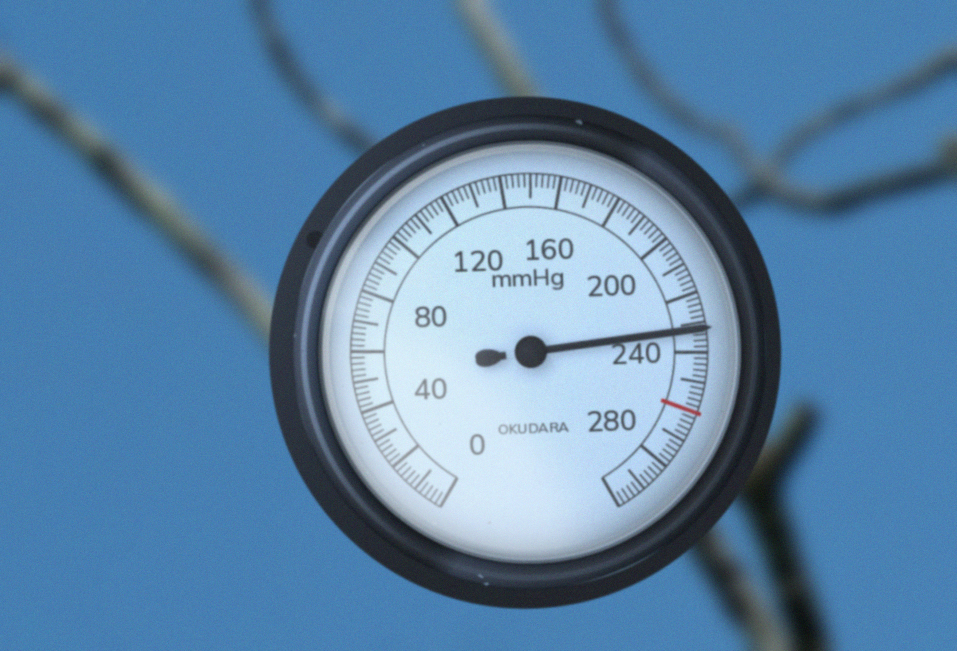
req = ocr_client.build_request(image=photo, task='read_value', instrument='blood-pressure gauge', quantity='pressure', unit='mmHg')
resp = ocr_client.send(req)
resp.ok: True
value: 232 mmHg
